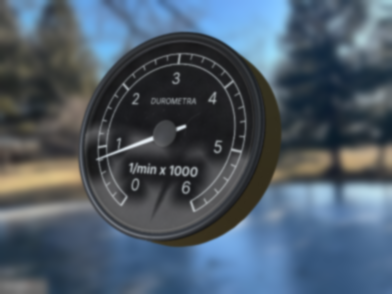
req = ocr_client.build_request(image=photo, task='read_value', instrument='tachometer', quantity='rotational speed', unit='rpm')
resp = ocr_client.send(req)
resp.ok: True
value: 800 rpm
